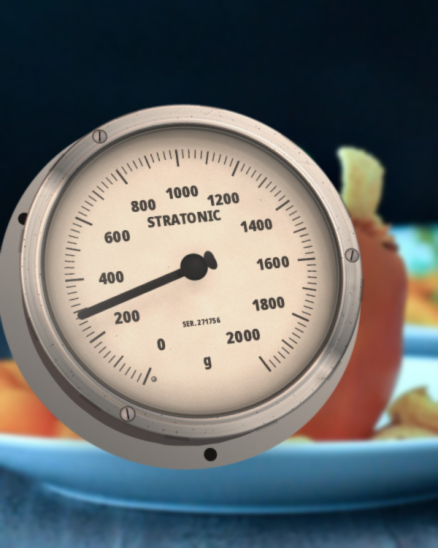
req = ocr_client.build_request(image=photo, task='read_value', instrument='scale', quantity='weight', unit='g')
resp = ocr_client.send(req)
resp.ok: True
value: 280 g
